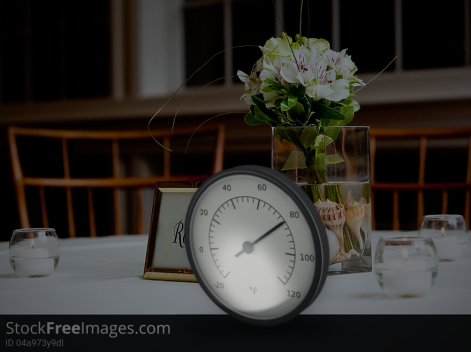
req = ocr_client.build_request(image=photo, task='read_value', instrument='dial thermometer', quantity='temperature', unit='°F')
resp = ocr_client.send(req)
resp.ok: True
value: 80 °F
